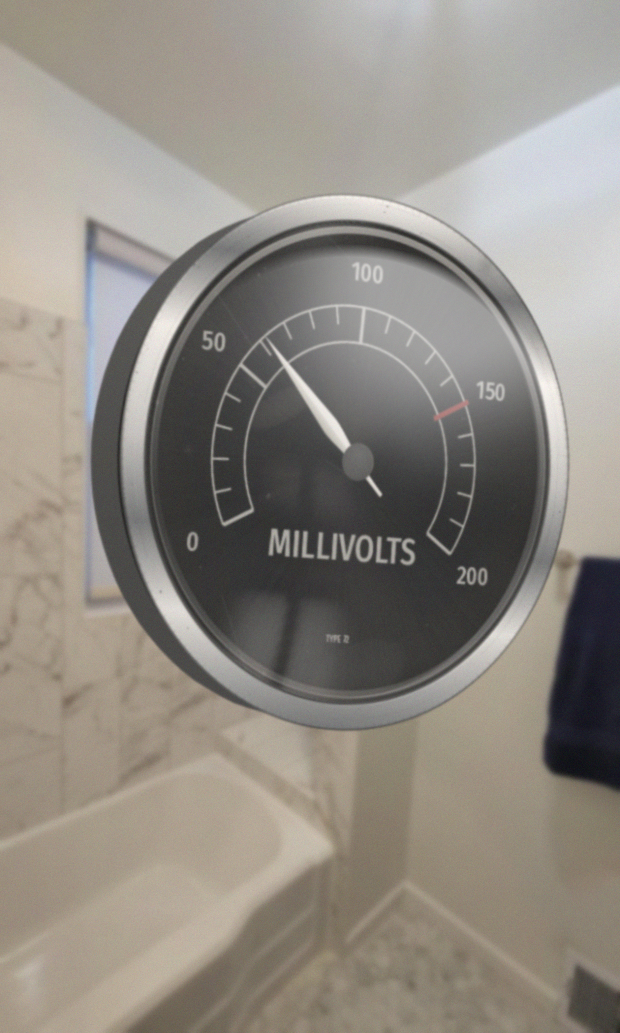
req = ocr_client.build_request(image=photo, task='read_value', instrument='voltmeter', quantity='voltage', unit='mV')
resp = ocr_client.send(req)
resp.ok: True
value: 60 mV
